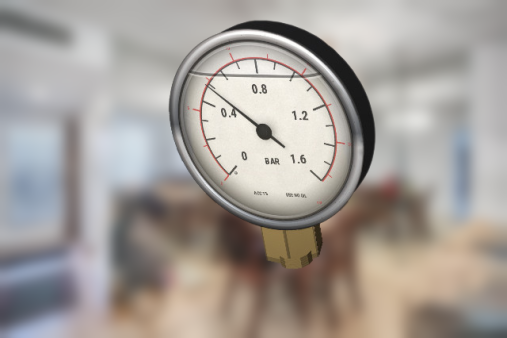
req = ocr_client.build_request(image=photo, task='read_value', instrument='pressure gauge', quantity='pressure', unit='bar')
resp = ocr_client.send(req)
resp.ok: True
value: 0.5 bar
